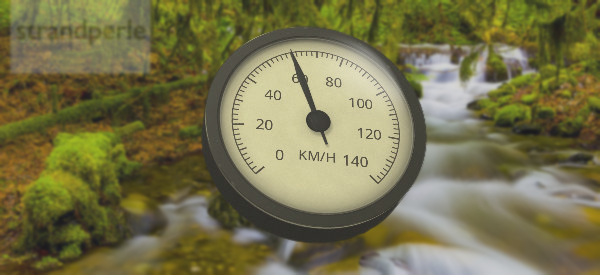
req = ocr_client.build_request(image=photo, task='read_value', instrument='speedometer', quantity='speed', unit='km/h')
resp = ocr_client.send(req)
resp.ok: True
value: 60 km/h
